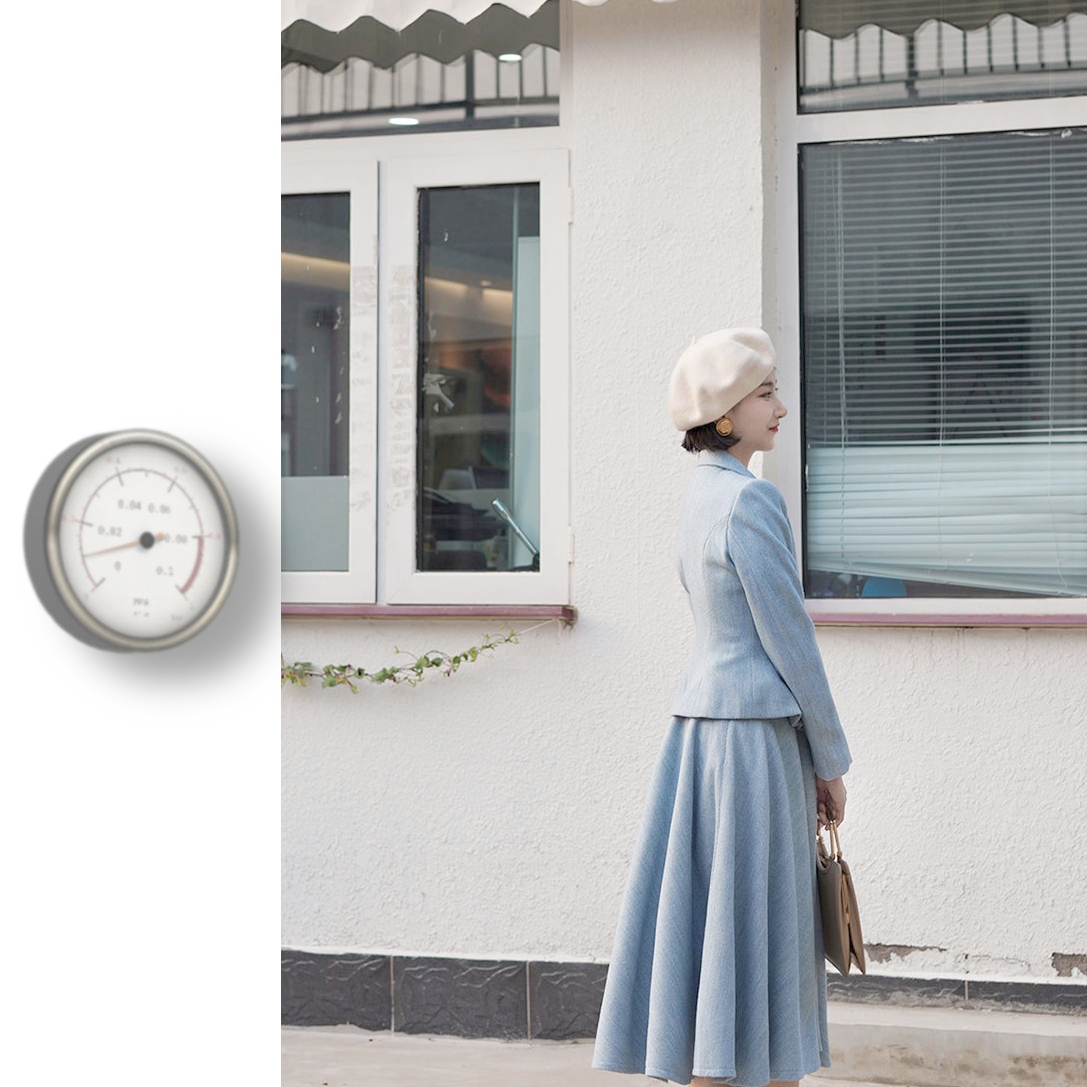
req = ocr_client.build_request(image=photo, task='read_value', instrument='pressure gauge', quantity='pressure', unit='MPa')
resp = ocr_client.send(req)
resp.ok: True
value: 0.01 MPa
